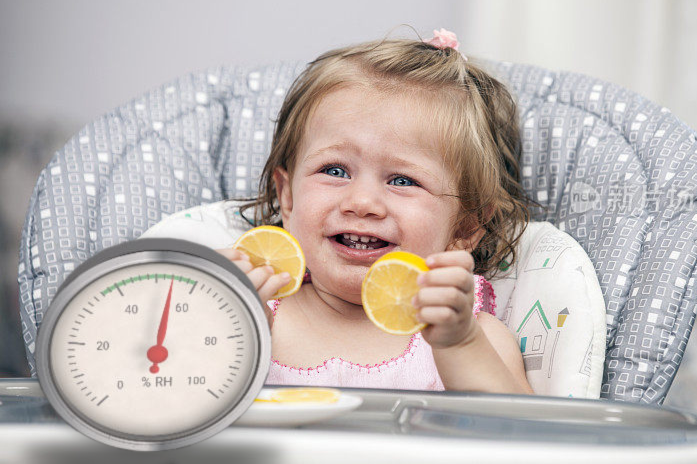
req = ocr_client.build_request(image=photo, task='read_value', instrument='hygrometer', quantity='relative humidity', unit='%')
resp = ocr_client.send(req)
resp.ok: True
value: 54 %
